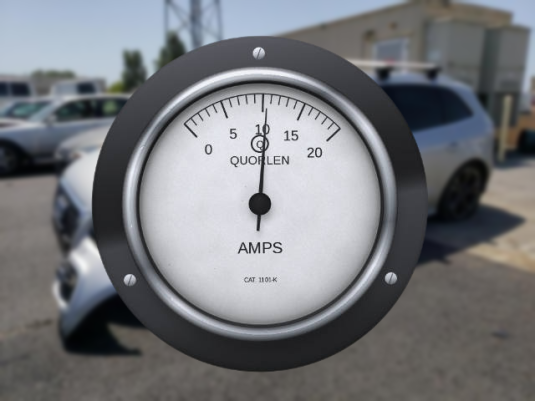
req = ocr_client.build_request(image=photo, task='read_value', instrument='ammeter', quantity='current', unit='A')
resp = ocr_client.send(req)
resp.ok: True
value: 10.5 A
